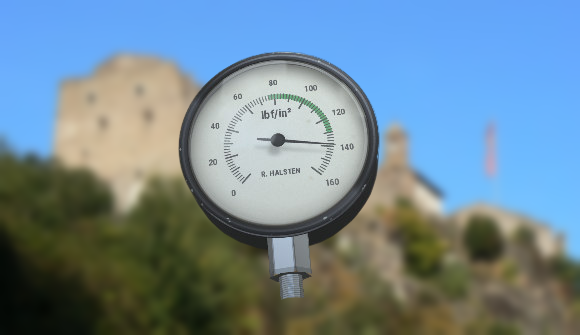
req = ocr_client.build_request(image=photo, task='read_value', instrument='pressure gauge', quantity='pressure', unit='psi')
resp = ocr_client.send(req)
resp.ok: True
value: 140 psi
